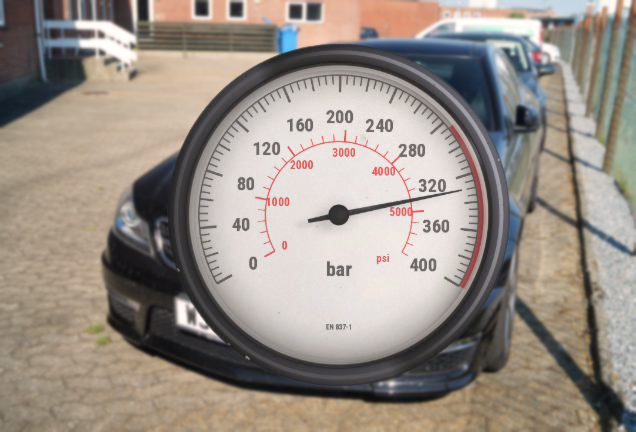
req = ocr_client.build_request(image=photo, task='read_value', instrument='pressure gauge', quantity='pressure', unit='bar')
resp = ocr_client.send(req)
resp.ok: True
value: 330 bar
